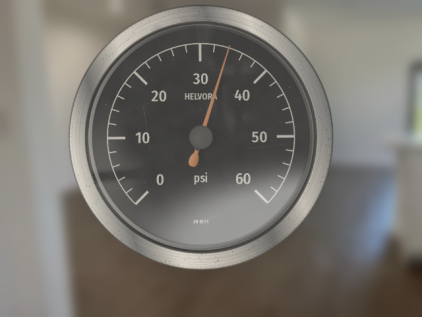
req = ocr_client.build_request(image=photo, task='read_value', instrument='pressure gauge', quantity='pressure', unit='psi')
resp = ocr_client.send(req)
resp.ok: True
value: 34 psi
